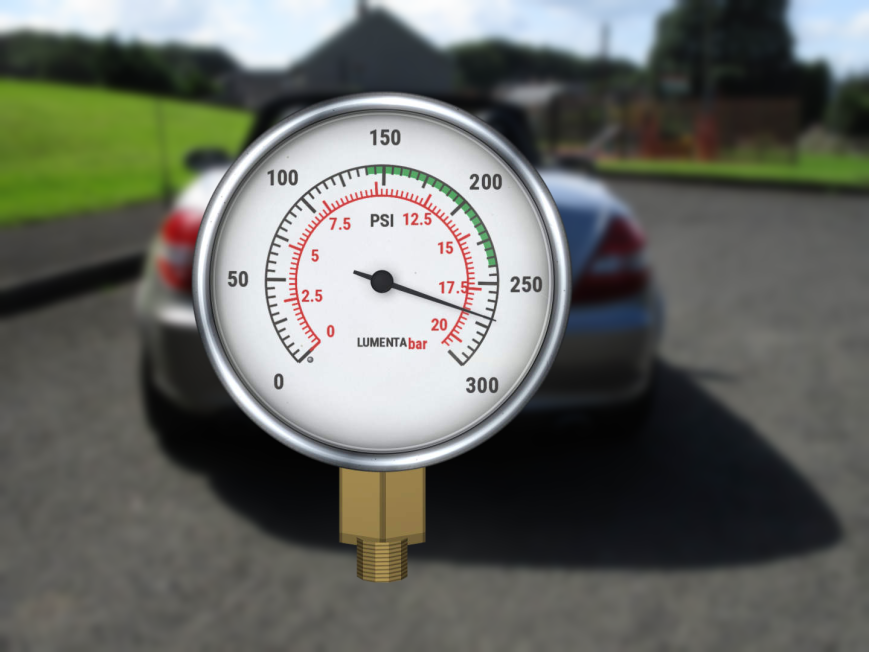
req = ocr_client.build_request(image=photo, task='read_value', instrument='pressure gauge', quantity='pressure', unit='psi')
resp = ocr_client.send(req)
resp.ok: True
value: 270 psi
